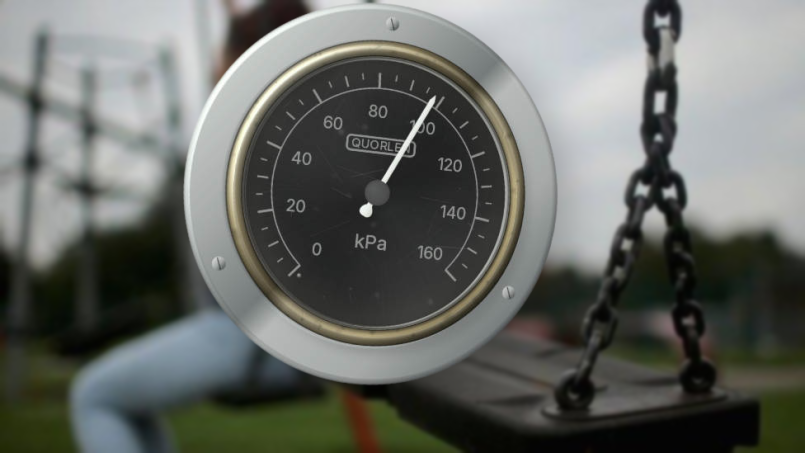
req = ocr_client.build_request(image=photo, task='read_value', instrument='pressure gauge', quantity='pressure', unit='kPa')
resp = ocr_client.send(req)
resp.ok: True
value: 97.5 kPa
